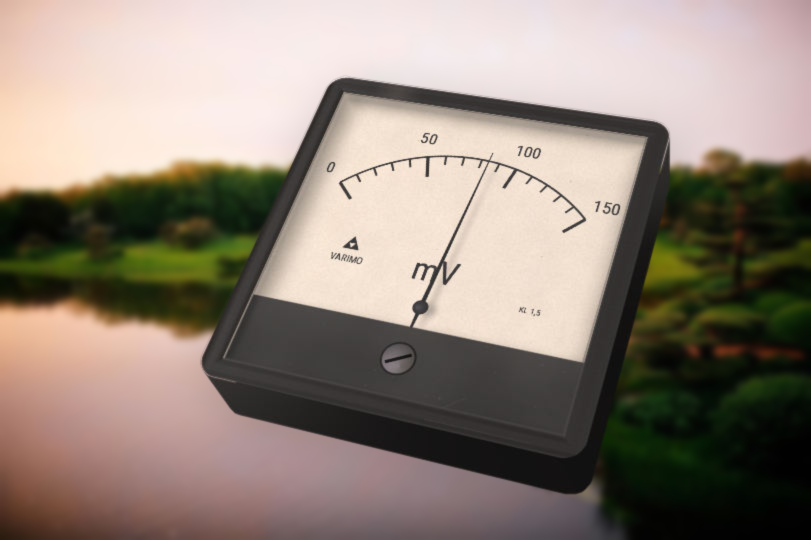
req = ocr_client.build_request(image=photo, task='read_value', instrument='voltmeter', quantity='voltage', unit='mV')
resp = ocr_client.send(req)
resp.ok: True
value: 85 mV
